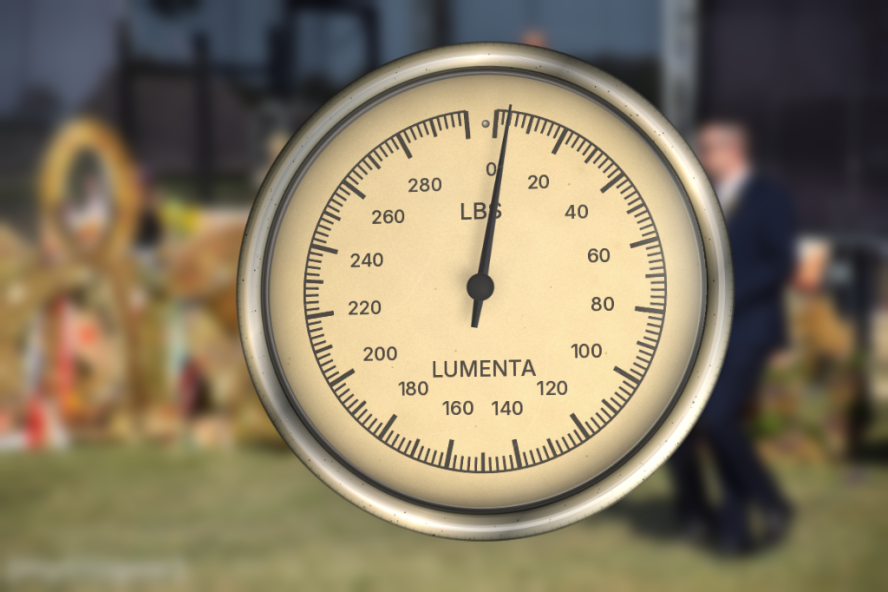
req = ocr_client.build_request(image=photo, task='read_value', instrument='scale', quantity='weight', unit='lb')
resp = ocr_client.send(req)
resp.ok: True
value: 4 lb
